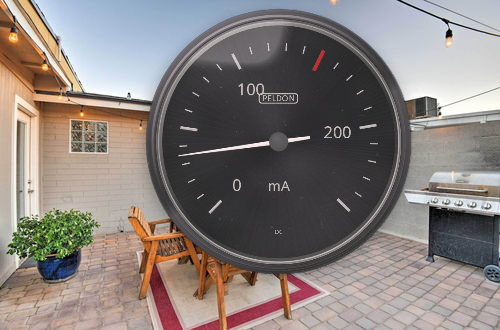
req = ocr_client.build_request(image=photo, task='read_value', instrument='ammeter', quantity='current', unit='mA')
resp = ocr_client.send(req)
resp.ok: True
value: 35 mA
